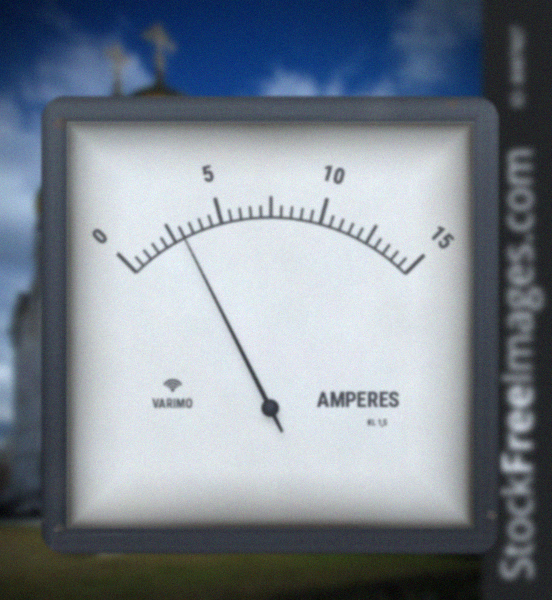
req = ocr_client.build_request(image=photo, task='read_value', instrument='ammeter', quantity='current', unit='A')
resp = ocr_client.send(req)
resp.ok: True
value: 3 A
